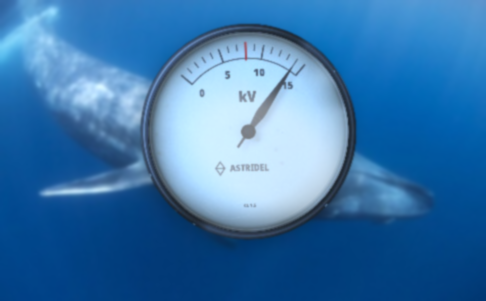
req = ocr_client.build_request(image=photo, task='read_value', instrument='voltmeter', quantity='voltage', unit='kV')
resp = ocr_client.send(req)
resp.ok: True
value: 14 kV
